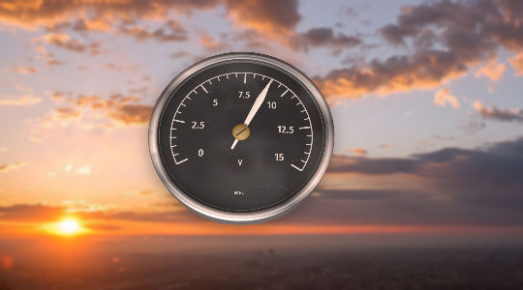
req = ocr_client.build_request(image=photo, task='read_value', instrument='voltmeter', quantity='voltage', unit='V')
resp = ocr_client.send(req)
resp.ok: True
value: 9 V
